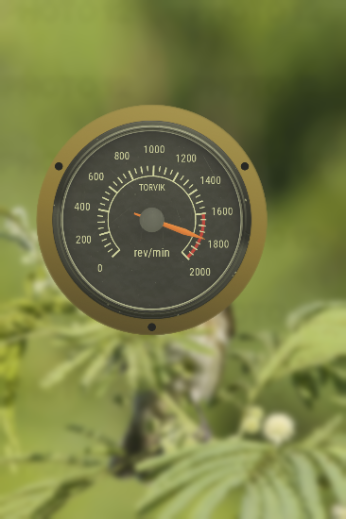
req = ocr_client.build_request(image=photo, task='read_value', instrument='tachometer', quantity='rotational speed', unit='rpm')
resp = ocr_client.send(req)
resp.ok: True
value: 1800 rpm
